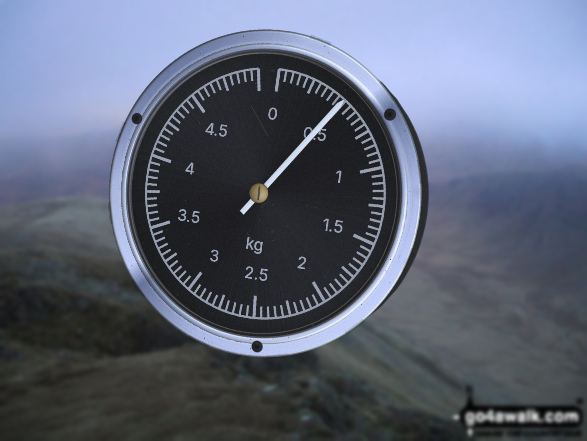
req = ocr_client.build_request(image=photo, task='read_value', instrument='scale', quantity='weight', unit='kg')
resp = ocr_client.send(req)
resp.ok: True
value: 0.5 kg
